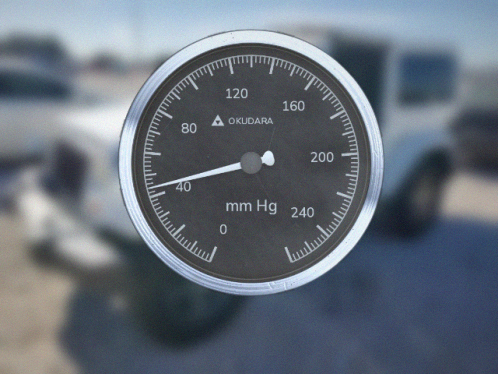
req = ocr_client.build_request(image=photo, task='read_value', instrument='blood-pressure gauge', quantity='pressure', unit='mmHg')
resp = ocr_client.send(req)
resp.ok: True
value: 44 mmHg
